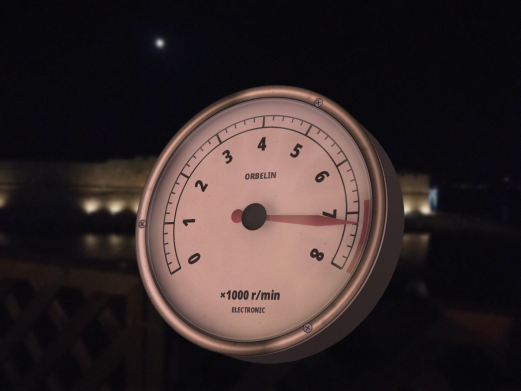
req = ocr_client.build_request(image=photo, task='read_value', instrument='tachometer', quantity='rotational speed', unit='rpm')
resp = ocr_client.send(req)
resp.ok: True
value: 7200 rpm
